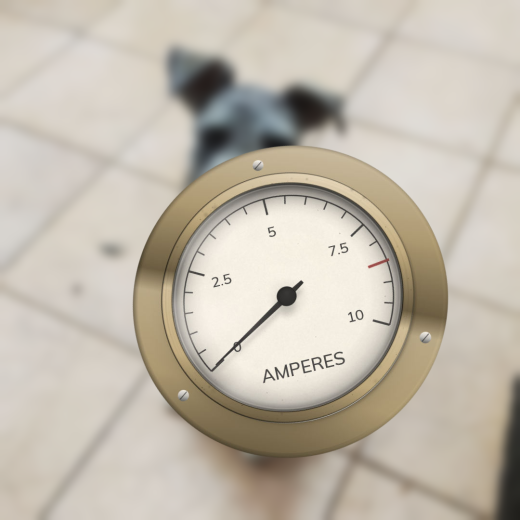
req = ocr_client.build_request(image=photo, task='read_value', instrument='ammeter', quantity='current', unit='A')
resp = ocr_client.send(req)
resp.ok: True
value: 0 A
